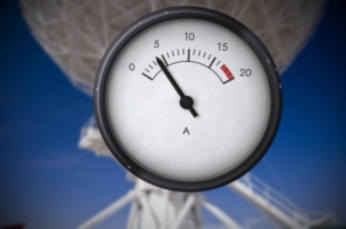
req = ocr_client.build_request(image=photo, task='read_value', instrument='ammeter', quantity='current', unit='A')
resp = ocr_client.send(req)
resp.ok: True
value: 4 A
